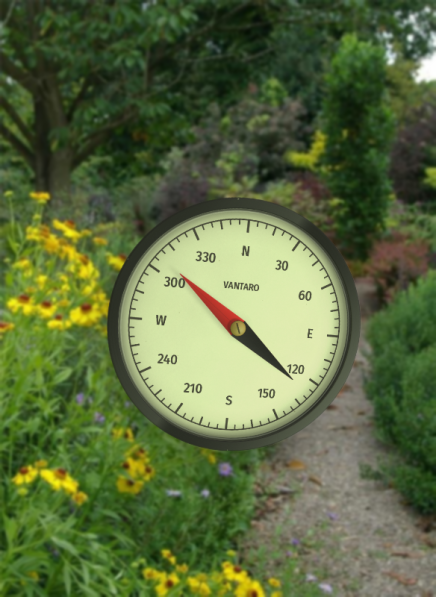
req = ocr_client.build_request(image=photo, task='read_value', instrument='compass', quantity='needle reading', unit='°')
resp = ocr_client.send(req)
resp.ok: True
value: 307.5 °
